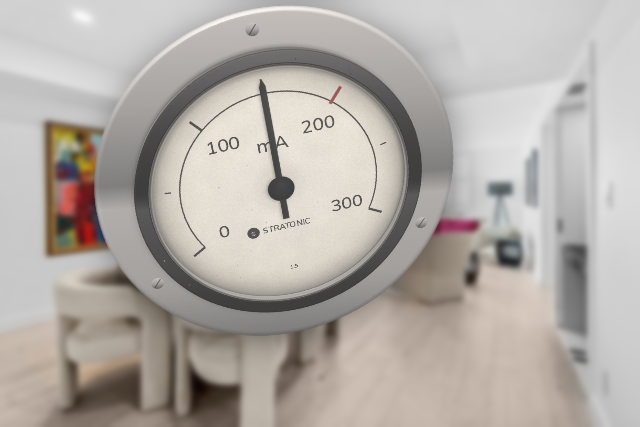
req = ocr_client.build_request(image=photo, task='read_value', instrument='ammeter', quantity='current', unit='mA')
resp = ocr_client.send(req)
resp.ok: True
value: 150 mA
